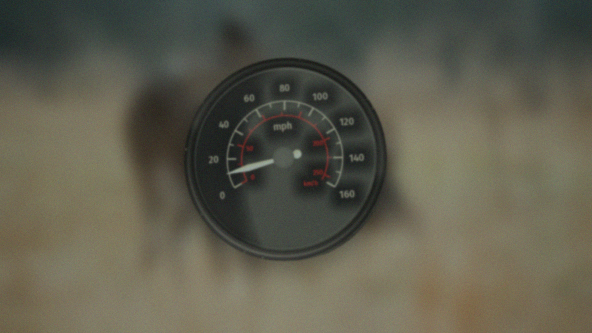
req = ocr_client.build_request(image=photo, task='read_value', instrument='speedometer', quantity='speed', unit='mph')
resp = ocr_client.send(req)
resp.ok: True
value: 10 mph
